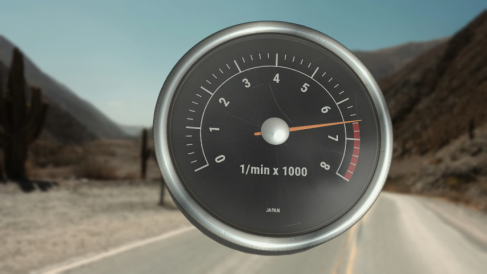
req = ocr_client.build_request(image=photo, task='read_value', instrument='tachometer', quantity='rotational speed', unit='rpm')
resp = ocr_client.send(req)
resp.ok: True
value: 6600 rpm
